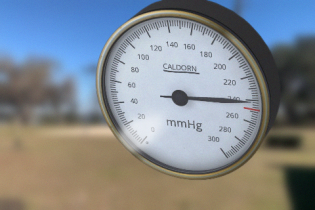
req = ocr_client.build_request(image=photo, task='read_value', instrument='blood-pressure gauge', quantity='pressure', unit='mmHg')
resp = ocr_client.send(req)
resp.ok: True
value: 240 mmHg
